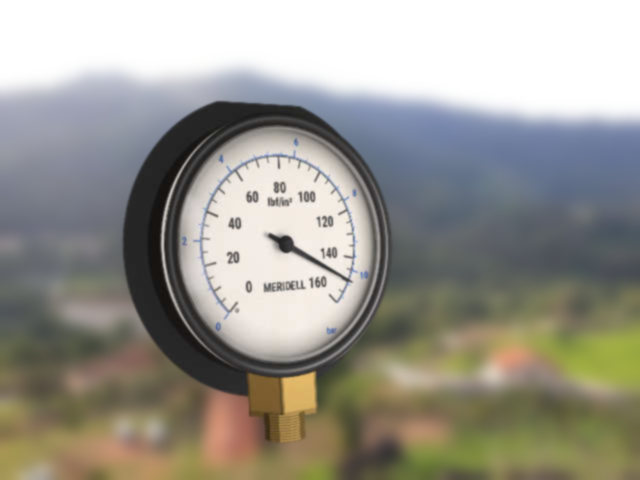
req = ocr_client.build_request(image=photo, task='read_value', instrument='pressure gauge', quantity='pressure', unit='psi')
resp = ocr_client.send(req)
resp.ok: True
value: 150 psi
